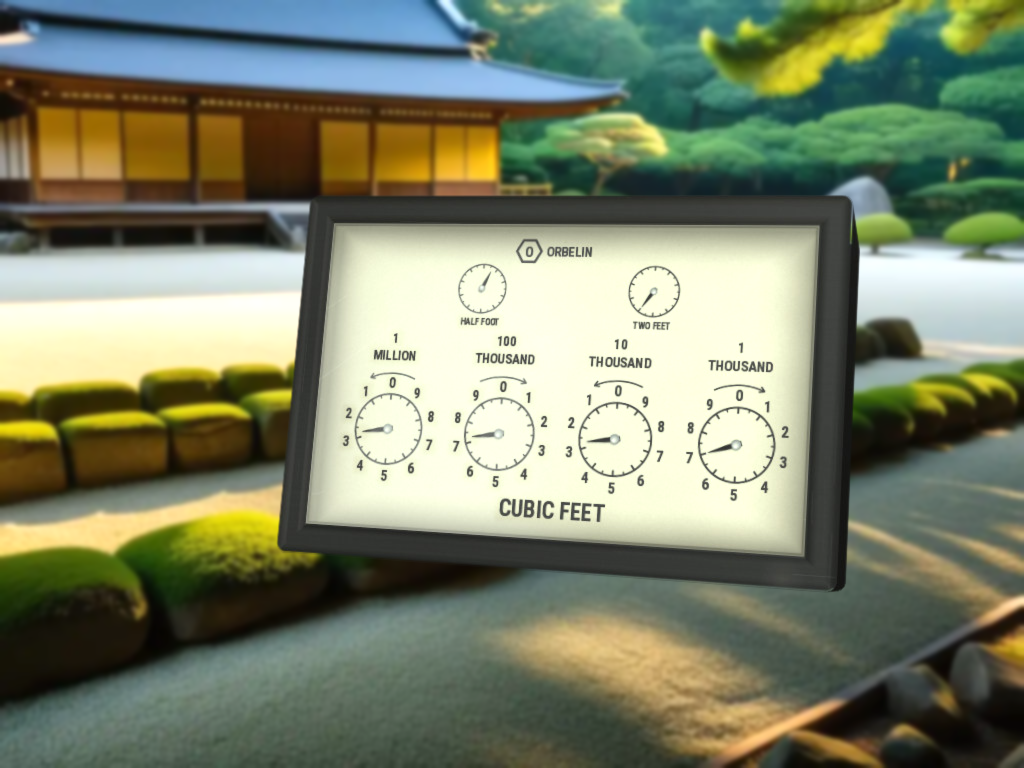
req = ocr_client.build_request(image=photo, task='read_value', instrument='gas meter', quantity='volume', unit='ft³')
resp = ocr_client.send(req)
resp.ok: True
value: 272700 ft³
